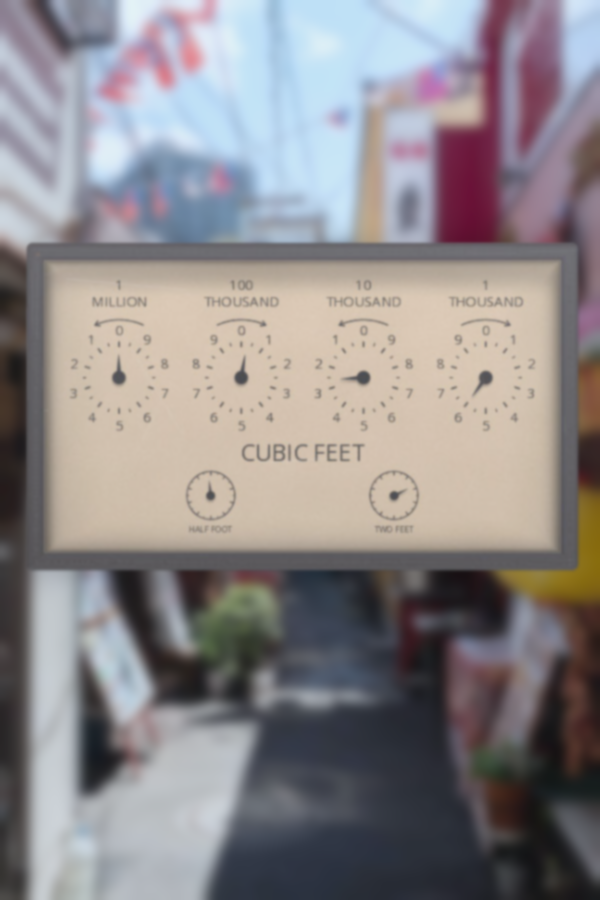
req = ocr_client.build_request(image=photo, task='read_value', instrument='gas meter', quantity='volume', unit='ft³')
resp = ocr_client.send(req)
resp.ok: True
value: 2600 ft³
